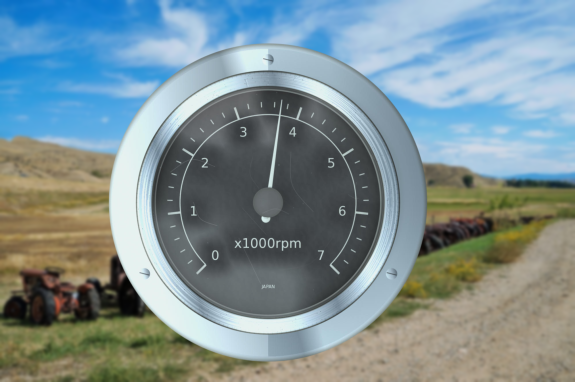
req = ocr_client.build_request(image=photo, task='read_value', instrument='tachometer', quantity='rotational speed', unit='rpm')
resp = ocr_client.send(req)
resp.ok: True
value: 3700 rpm
